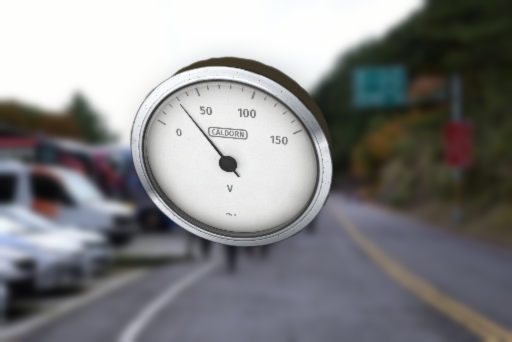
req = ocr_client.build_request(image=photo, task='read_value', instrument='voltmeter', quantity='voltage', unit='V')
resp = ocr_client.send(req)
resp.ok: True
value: 30 V
